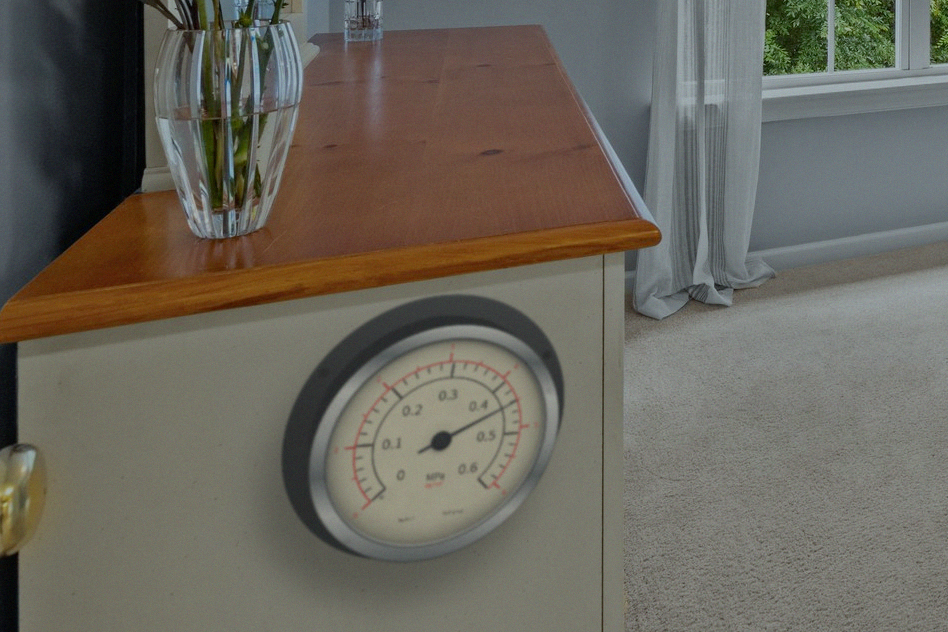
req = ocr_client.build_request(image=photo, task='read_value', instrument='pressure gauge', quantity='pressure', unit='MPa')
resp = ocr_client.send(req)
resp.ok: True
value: 0.44 MPa
